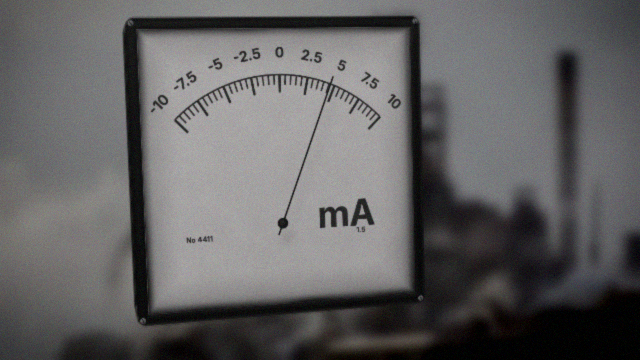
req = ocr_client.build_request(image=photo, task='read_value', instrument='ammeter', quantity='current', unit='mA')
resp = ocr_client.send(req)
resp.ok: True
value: 4.5 mA
